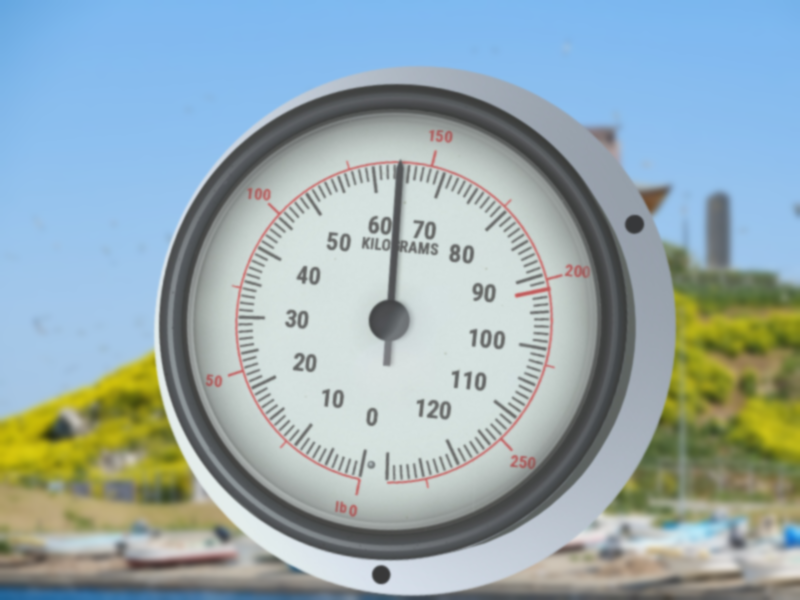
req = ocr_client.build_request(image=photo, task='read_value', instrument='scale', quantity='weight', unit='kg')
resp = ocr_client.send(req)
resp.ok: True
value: 64 kg
